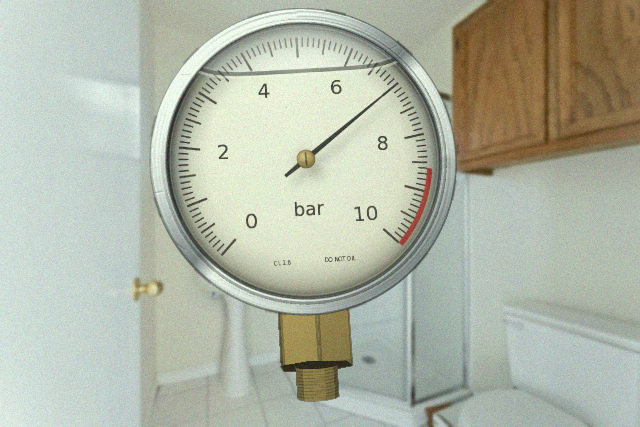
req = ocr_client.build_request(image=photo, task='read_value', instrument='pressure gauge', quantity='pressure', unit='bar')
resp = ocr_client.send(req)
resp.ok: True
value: 7 bar
